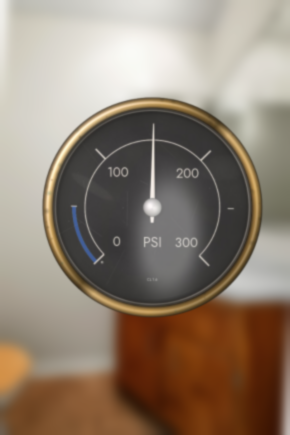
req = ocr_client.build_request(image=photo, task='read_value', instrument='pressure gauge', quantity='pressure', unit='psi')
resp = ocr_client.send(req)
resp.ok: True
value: 150 psi
